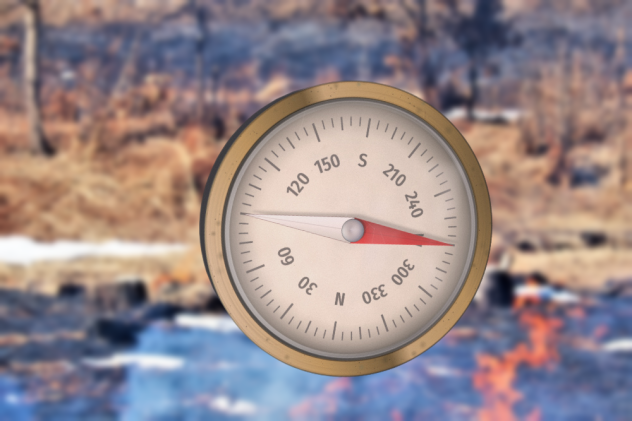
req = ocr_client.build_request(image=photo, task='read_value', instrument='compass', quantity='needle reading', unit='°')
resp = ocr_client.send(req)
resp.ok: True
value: 270 °
